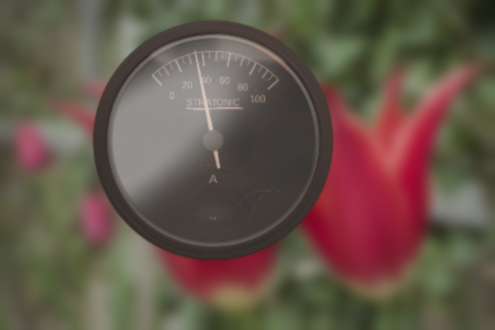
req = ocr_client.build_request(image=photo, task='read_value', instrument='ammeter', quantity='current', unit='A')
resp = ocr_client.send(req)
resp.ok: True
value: 35 A
